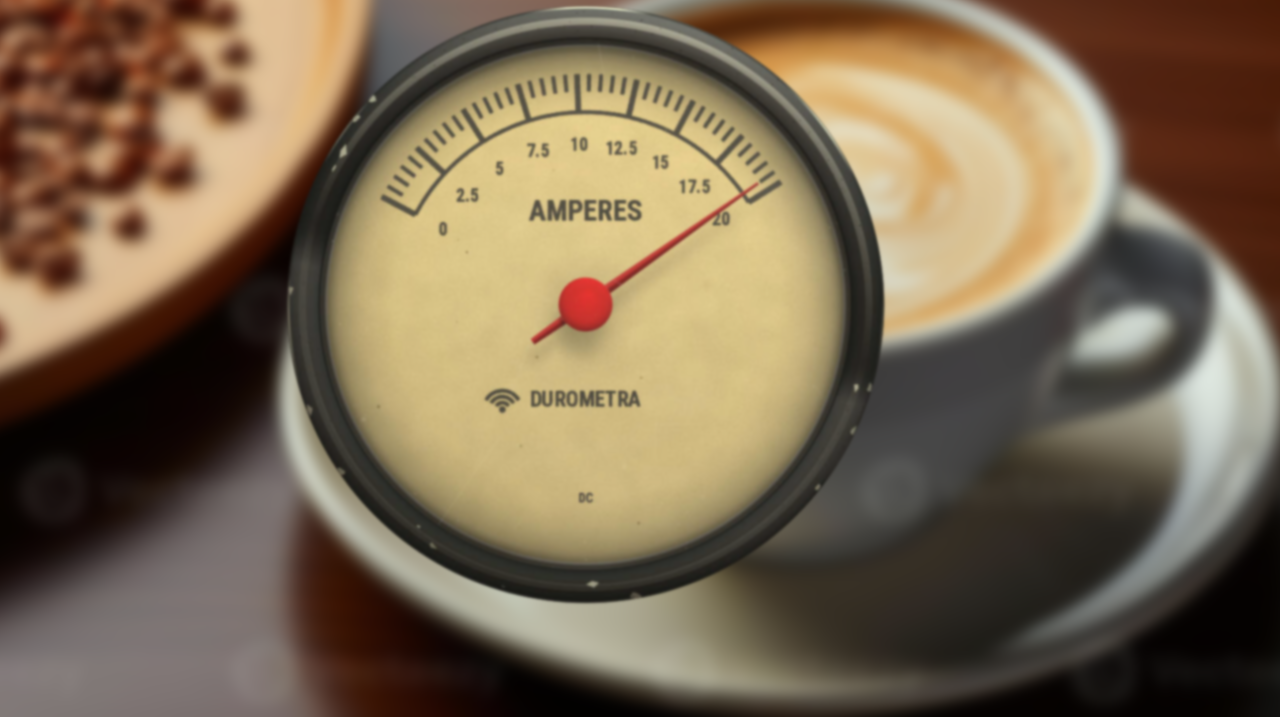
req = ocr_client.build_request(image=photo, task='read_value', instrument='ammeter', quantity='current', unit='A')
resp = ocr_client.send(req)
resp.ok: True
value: 19.5 A
